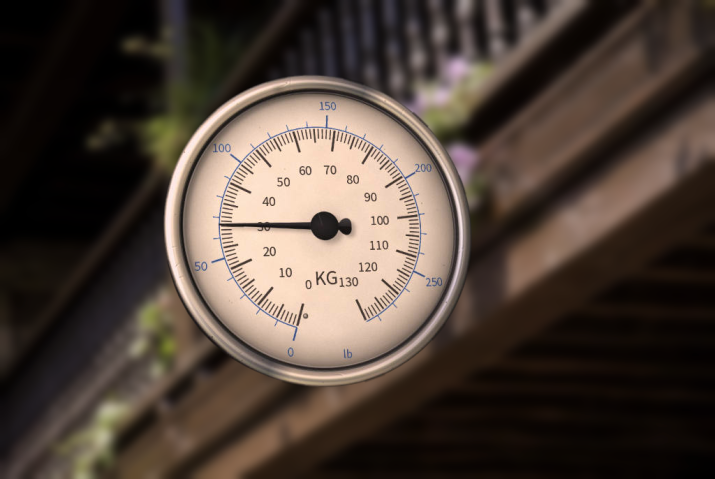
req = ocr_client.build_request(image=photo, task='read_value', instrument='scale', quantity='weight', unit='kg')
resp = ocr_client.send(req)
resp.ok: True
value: 30 kg
